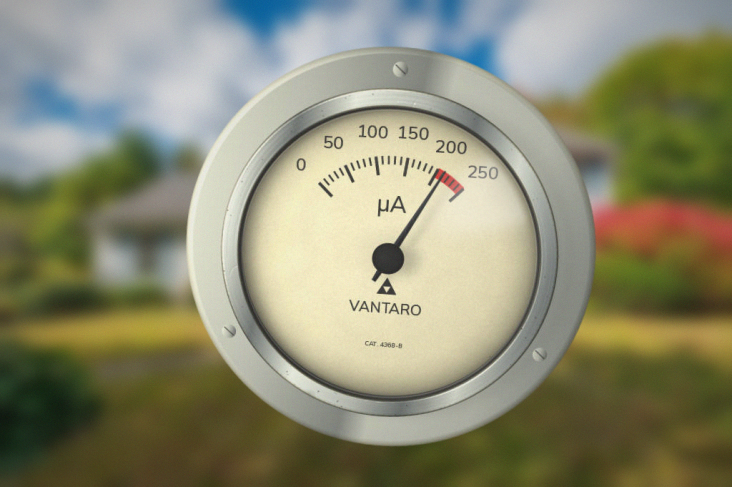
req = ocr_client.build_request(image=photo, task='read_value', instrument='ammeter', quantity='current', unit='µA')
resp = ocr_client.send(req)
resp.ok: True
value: 210 µA
